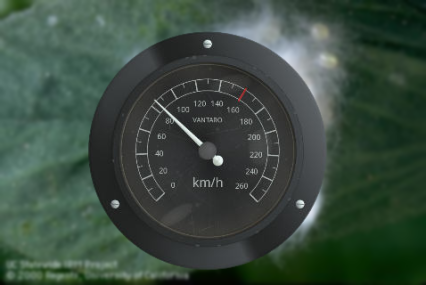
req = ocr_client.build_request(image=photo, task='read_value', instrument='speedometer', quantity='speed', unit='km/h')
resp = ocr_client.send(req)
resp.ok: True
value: 85 km/h
